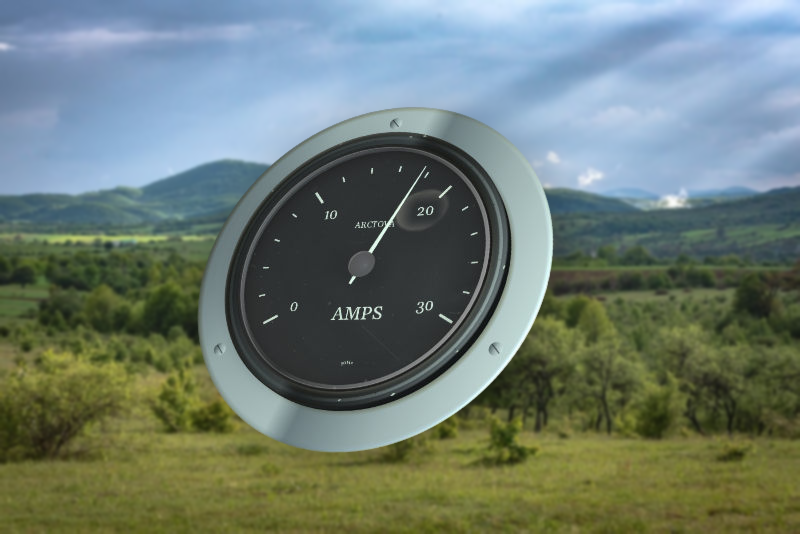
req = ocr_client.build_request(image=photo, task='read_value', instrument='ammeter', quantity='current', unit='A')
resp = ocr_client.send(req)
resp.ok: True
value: 18 A
